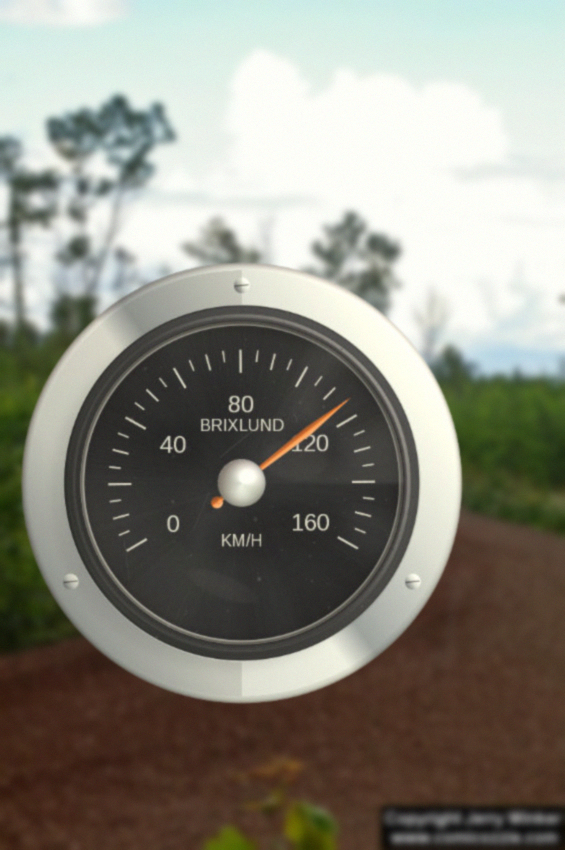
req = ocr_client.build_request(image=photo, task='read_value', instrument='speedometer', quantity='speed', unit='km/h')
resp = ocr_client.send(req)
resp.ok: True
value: 115 km/h
